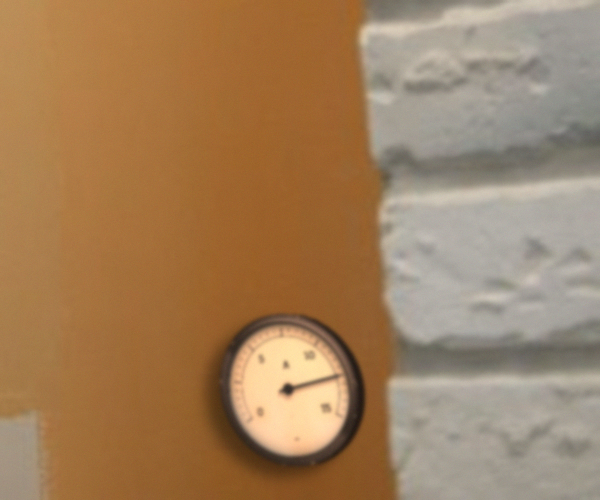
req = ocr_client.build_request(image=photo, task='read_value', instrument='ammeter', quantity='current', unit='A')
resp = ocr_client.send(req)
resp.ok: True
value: 12.5 A
